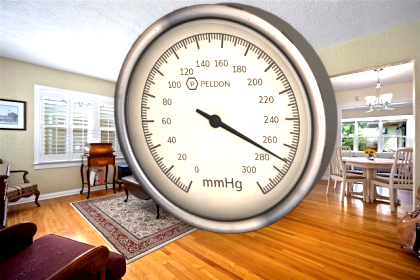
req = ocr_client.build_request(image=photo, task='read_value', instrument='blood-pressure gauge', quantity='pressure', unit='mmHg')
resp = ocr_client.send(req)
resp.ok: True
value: 270 mmHg
